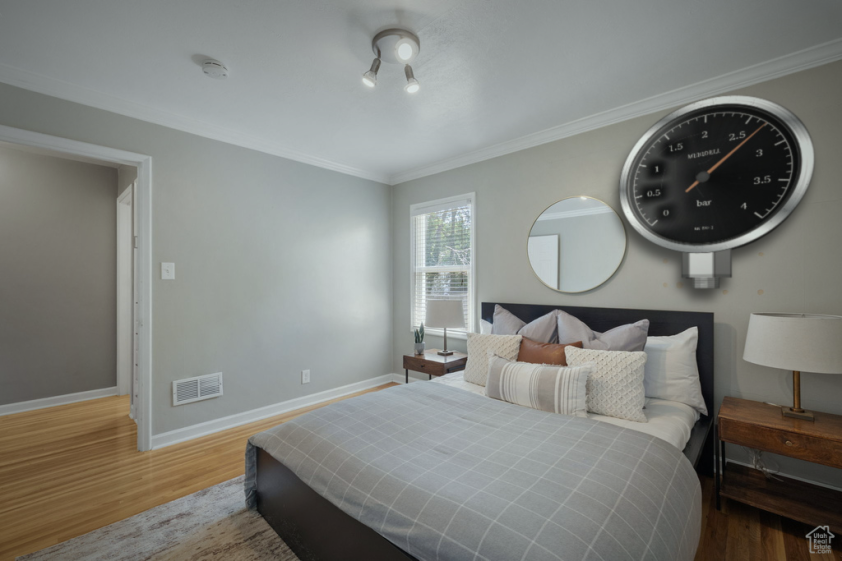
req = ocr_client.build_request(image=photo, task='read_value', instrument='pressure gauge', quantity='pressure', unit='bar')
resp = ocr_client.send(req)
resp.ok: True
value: 2.7 bar
